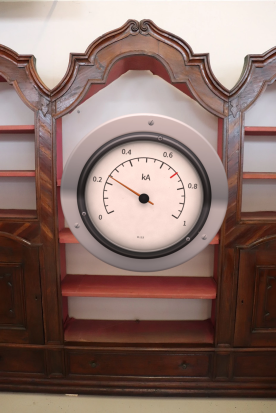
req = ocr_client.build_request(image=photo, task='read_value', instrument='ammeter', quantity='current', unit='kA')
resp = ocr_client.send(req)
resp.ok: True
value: 0.25 kA
